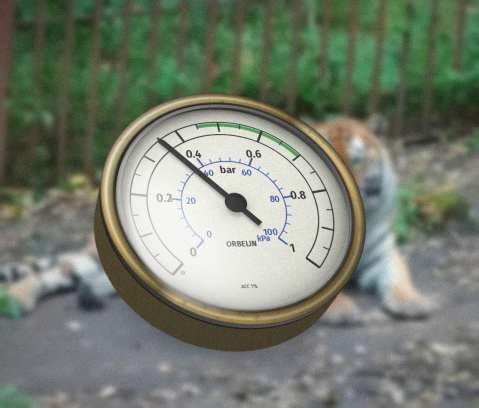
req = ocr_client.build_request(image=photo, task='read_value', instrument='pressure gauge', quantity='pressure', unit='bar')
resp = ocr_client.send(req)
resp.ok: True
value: 0.35 bar
